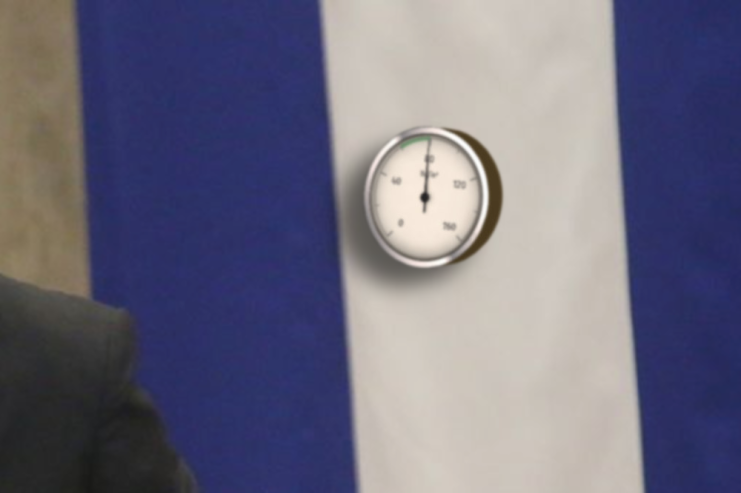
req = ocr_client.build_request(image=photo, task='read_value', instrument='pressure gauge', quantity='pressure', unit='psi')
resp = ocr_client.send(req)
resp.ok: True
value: 80 psi
